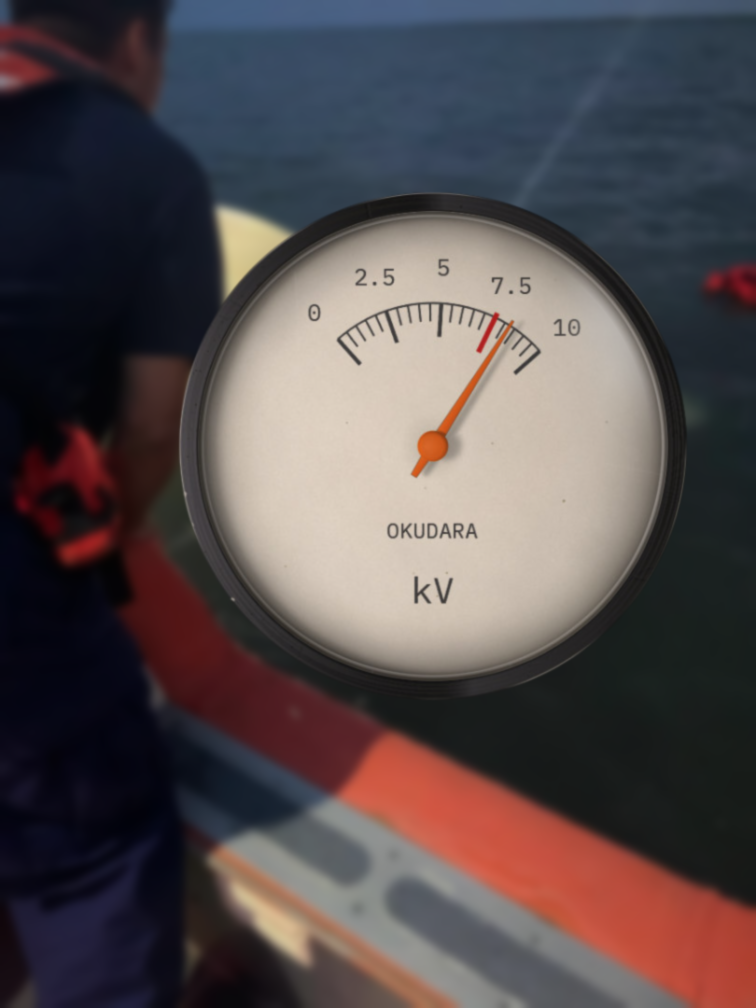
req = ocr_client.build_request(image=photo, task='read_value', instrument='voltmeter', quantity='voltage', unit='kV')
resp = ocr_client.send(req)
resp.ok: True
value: 8.25 kV
